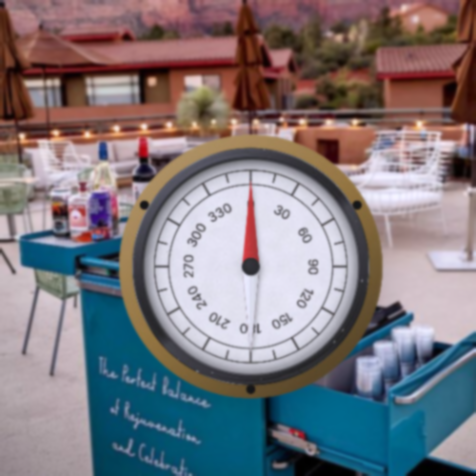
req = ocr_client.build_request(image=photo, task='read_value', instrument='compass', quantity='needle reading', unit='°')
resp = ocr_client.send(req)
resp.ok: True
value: 0 °
